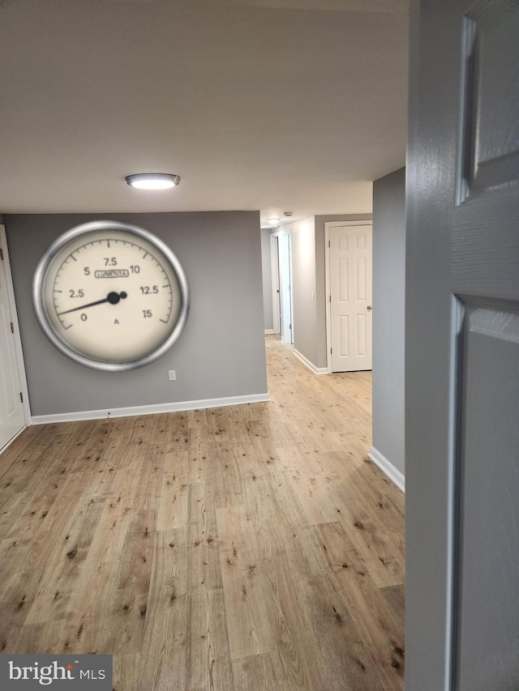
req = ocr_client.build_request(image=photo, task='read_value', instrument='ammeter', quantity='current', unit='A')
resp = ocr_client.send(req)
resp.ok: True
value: 1 A
